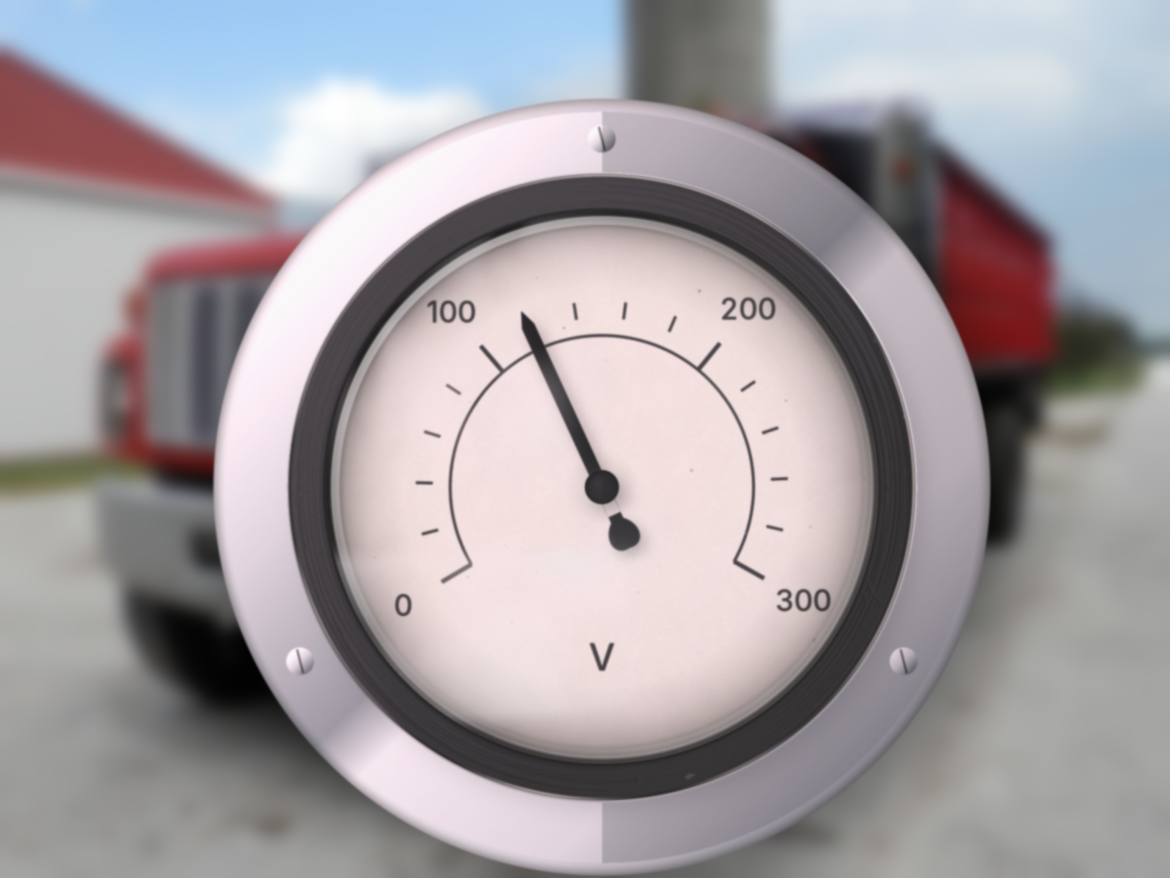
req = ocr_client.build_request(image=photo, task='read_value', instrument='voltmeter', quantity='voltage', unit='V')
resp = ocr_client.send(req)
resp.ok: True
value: 120 V
